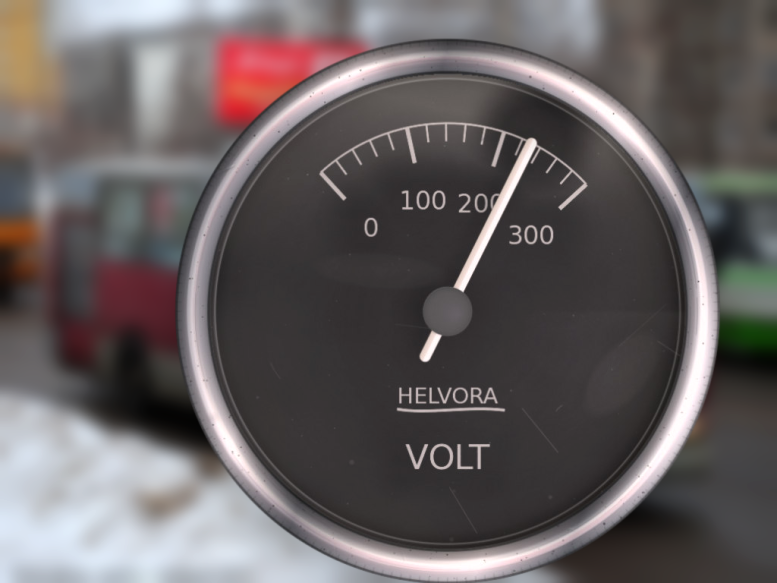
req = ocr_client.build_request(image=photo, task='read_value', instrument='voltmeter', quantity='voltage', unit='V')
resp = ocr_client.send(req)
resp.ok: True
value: 230 V
